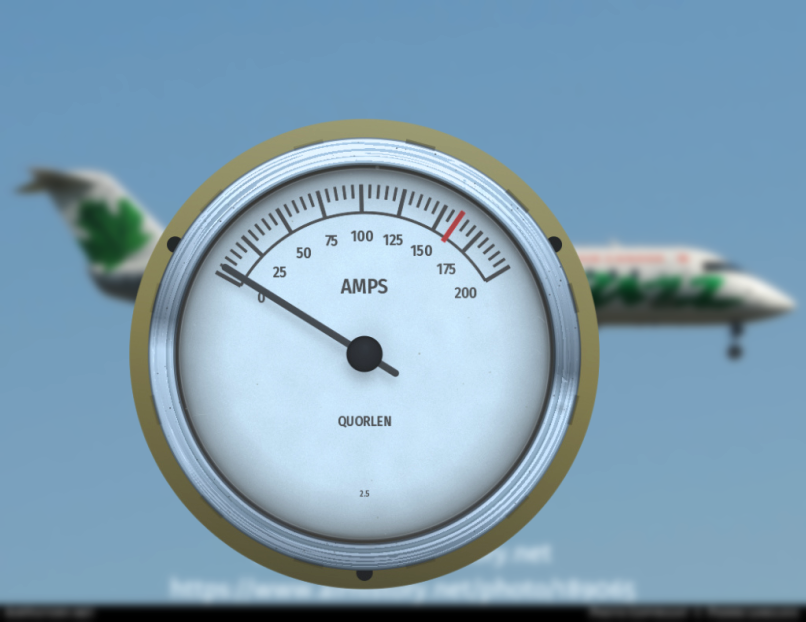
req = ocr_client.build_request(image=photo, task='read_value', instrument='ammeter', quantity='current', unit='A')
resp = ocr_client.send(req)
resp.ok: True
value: 5 A
